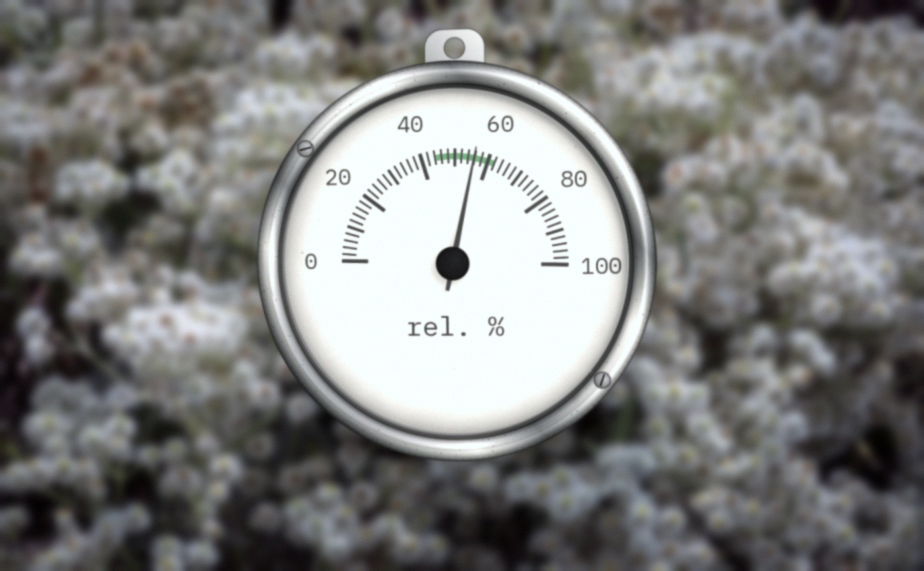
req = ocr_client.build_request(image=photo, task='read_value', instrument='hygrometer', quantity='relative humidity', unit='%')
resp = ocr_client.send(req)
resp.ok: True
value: 56 %
